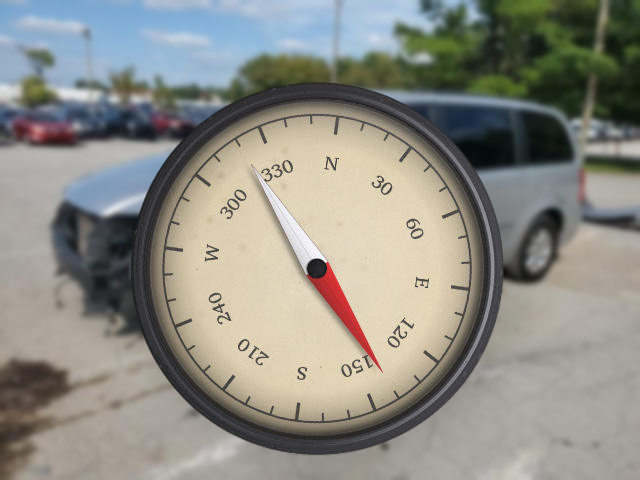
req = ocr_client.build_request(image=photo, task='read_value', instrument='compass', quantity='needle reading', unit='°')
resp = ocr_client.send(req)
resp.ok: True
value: 140 °
